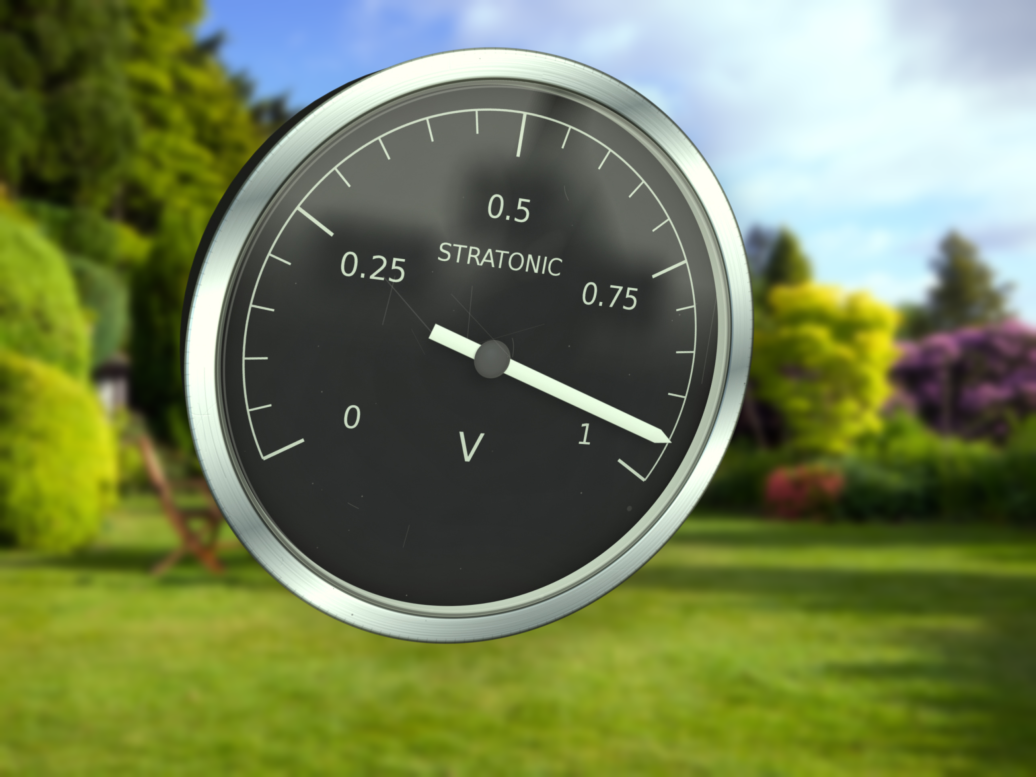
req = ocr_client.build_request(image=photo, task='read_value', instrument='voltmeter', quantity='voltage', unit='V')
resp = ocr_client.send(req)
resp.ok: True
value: 0.95 V
